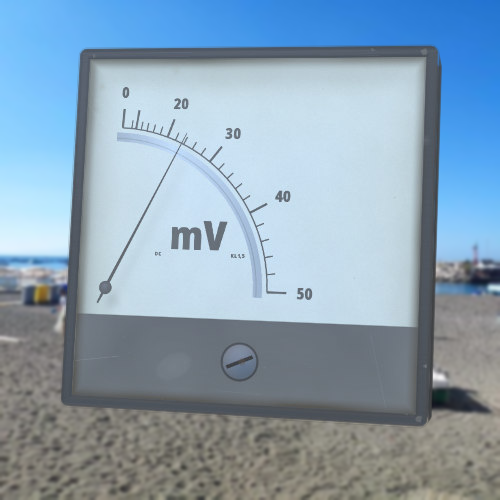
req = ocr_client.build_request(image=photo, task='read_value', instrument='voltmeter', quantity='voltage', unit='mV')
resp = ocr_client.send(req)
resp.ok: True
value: 24 mV
